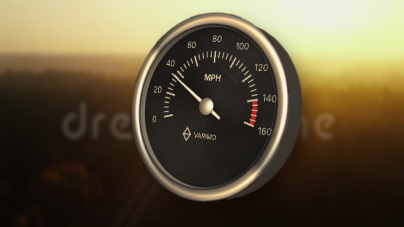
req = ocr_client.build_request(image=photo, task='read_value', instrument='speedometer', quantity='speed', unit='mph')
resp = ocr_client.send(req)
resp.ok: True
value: 36 mph
